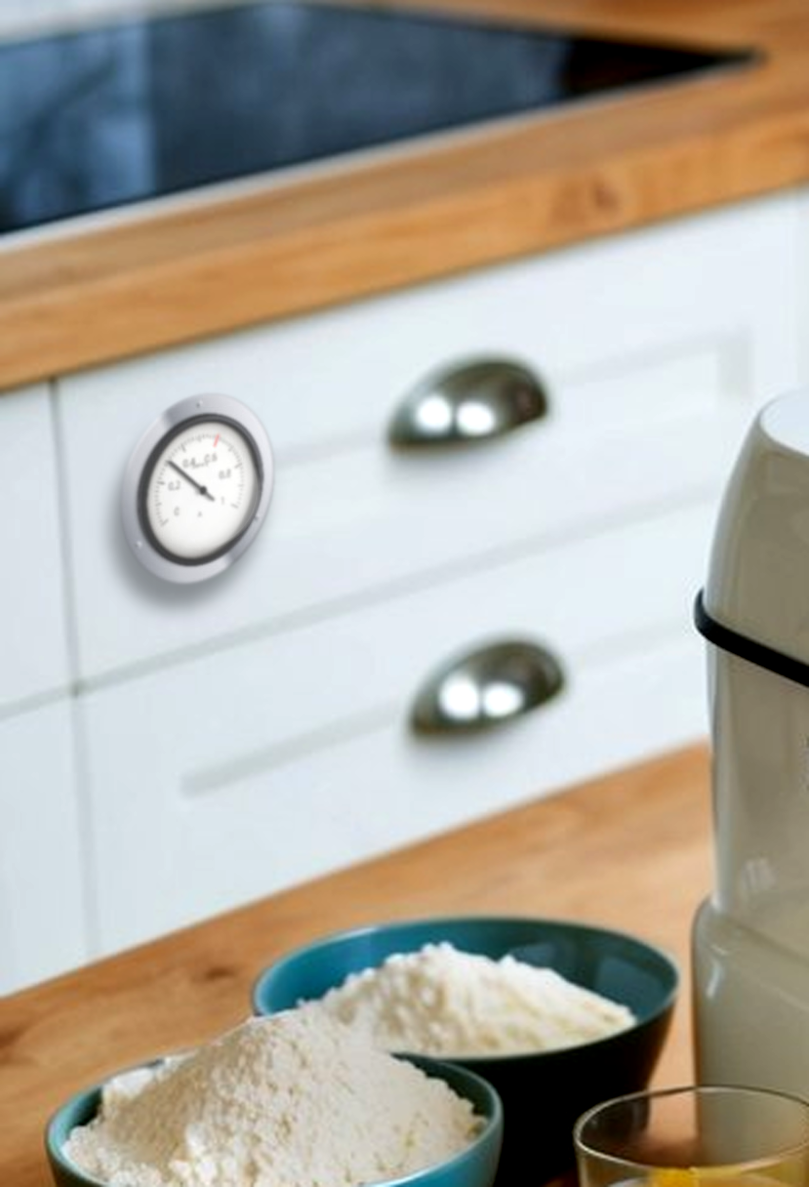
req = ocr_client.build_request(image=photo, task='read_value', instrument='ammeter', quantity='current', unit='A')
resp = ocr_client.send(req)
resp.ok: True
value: 0.3 A
